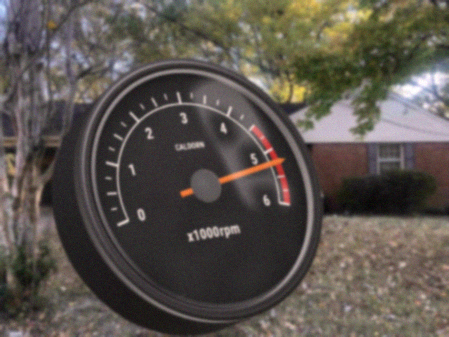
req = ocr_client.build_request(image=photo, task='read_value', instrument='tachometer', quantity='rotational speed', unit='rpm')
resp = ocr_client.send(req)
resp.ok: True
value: 5250 rpm
